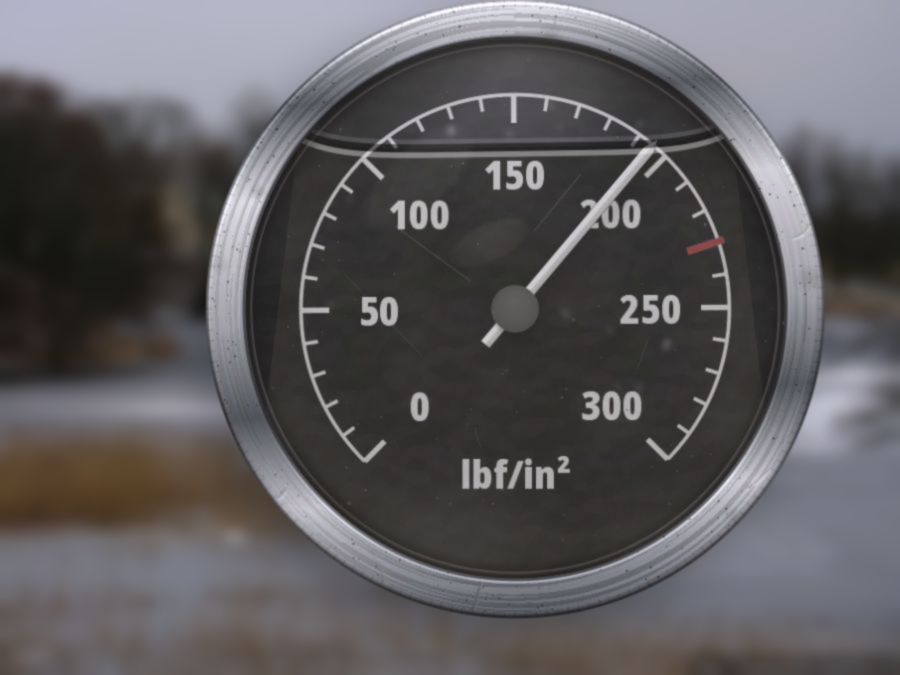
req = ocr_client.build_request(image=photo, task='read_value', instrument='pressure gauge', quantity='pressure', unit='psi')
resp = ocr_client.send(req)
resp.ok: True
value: 195 psi
